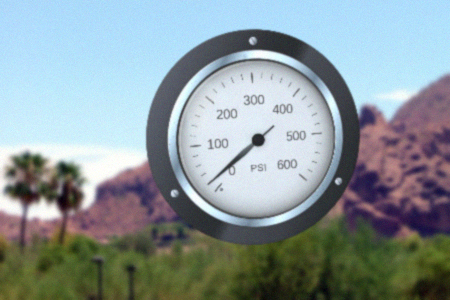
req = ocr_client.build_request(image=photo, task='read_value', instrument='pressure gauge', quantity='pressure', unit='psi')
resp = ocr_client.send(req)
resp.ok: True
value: 20 psi
